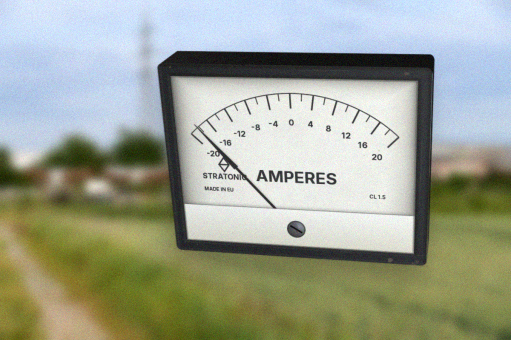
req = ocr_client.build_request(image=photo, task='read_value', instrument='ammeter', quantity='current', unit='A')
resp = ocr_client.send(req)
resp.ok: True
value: -18 A
